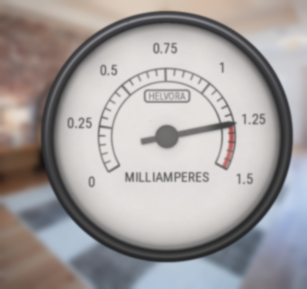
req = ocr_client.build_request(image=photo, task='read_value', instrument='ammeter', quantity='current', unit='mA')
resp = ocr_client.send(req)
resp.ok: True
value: 1.25 mA
